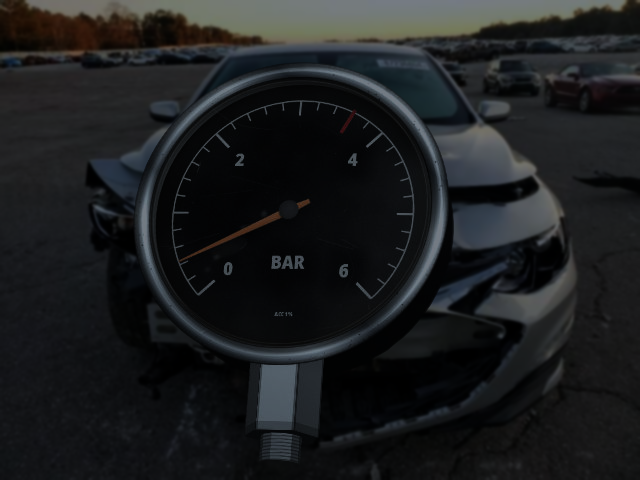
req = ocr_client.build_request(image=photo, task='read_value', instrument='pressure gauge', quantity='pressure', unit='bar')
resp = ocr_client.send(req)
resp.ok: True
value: 0.4 bar
